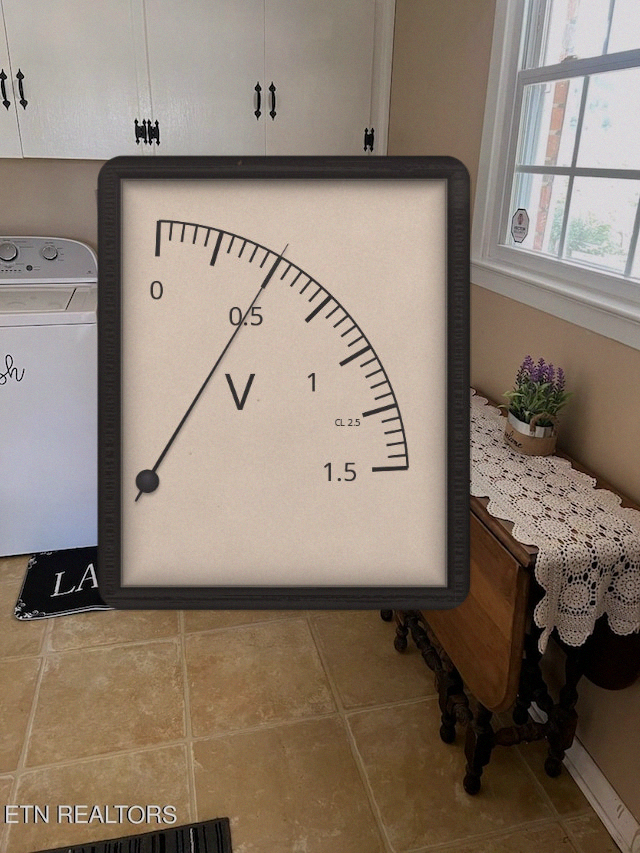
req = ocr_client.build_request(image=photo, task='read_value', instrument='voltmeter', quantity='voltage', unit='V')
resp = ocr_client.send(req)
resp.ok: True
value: 0.5 V
